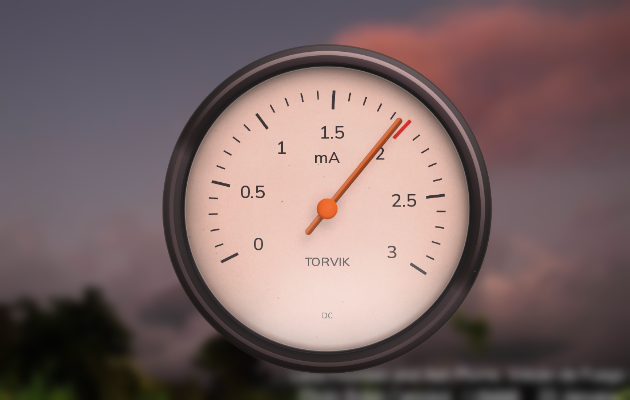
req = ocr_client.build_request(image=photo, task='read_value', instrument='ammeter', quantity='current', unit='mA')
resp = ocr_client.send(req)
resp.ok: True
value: 1.95 mA
